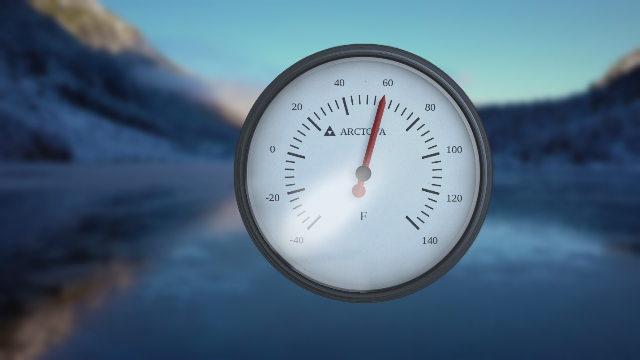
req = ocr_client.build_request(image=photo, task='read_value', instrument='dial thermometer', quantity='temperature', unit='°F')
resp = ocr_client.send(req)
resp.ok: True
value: 60 °F
